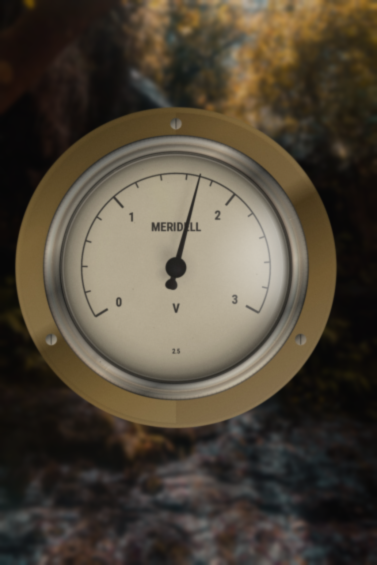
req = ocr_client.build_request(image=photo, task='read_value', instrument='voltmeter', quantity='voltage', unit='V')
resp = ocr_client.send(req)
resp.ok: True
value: 1.7 V
